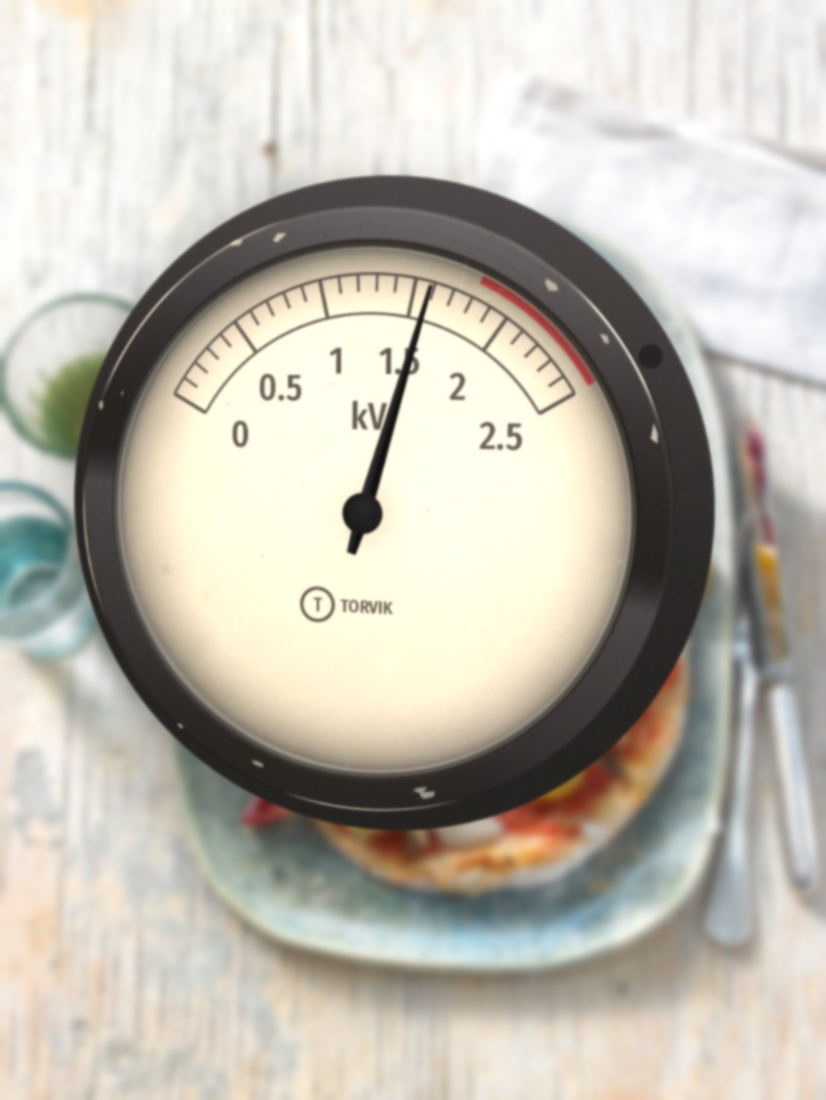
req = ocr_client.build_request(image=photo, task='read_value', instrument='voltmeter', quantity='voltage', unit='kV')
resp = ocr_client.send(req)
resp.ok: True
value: 1.6 kV
